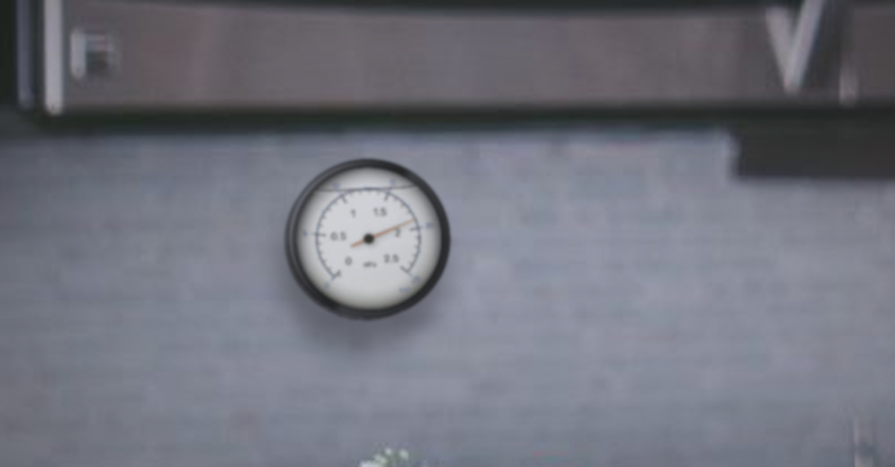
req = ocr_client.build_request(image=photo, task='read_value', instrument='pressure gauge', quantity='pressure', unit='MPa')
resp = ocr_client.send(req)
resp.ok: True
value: 1.9 MPa
